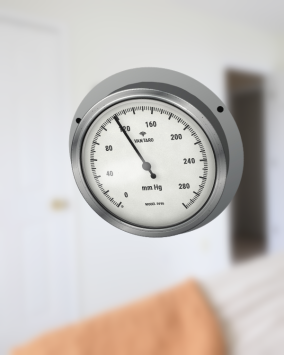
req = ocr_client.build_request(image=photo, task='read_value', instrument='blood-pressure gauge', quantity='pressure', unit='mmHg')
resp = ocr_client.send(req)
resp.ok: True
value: 120 mmHg
